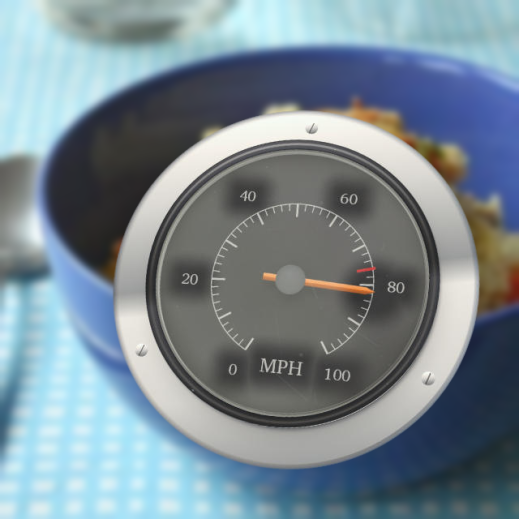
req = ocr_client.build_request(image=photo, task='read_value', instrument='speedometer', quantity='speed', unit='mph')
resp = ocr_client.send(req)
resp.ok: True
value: 82 mph
